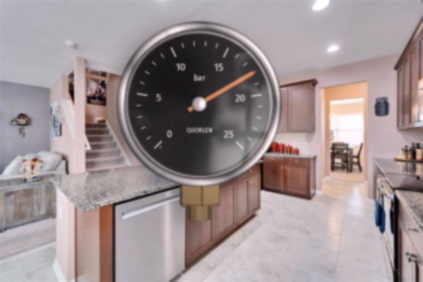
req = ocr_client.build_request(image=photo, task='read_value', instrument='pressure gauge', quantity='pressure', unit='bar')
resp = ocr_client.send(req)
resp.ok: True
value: 18 bar
